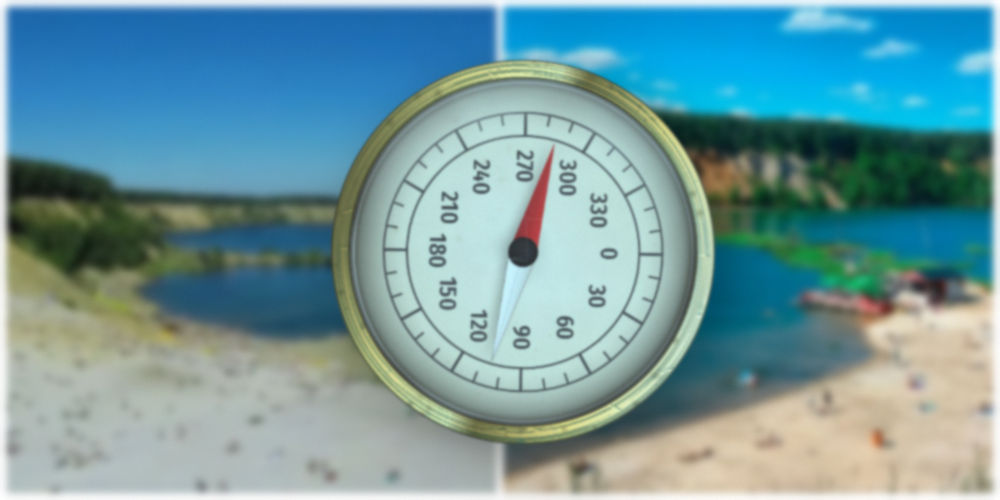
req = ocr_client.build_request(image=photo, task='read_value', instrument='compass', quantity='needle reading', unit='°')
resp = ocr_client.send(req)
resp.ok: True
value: 285 °
